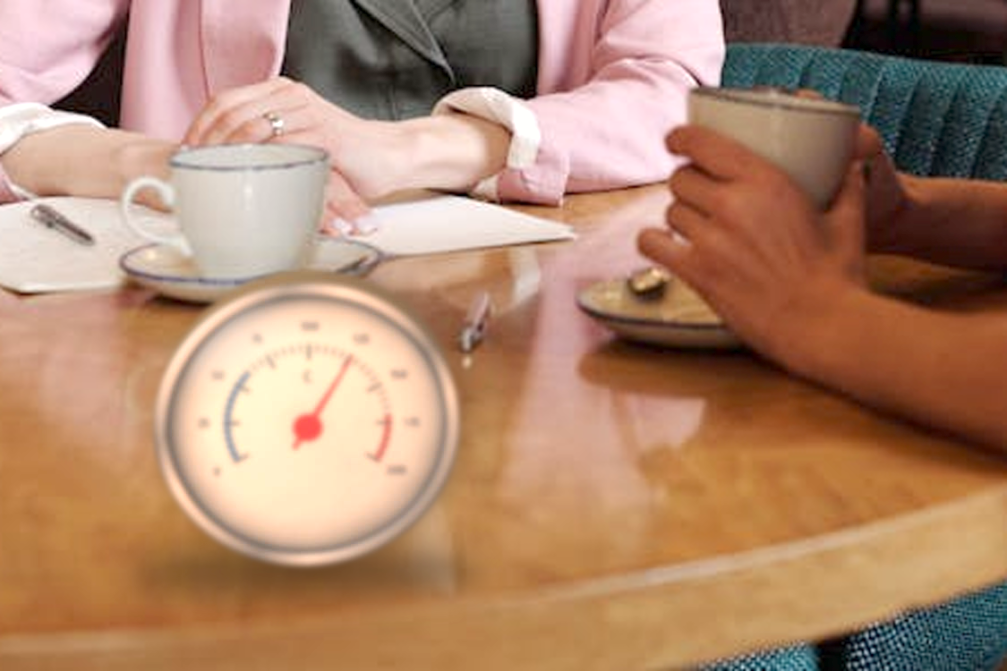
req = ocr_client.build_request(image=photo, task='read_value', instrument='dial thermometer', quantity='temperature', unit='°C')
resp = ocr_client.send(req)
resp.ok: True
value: 125 °C
